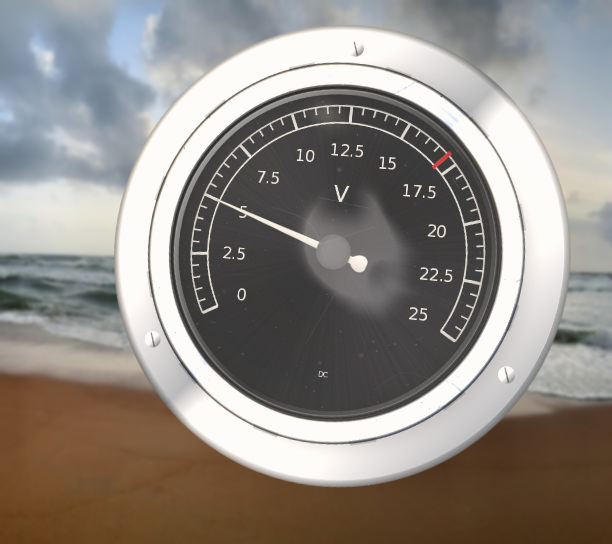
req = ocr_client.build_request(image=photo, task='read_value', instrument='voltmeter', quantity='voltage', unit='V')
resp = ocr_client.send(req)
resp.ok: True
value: 5 V
